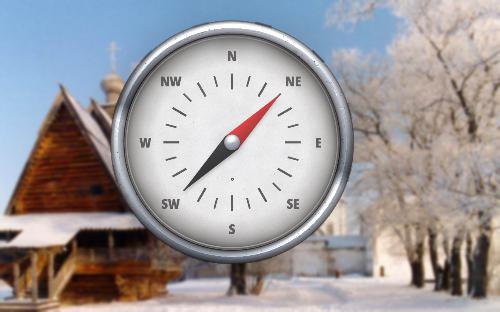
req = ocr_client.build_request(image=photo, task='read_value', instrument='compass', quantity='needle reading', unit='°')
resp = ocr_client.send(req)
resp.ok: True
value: 45 °
